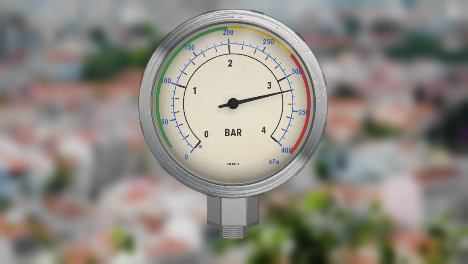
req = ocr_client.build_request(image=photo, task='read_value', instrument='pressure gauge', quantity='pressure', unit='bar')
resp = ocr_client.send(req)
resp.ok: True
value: 3.2 bar
